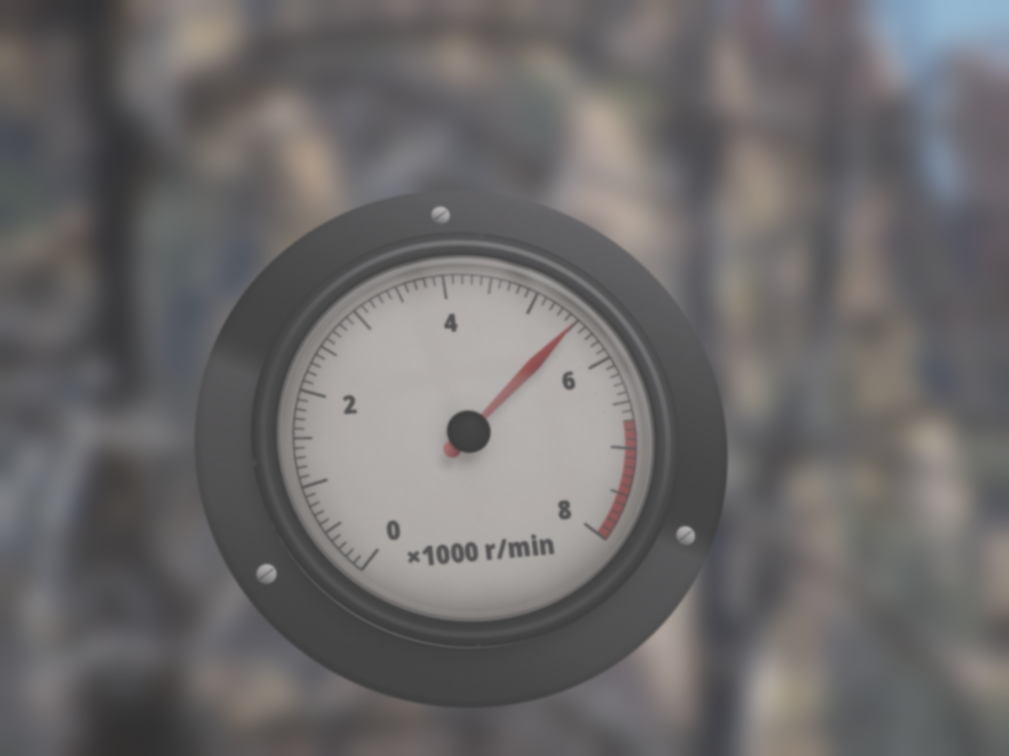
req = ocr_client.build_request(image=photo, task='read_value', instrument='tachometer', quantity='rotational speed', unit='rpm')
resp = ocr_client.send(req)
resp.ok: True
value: 5500 rpm
